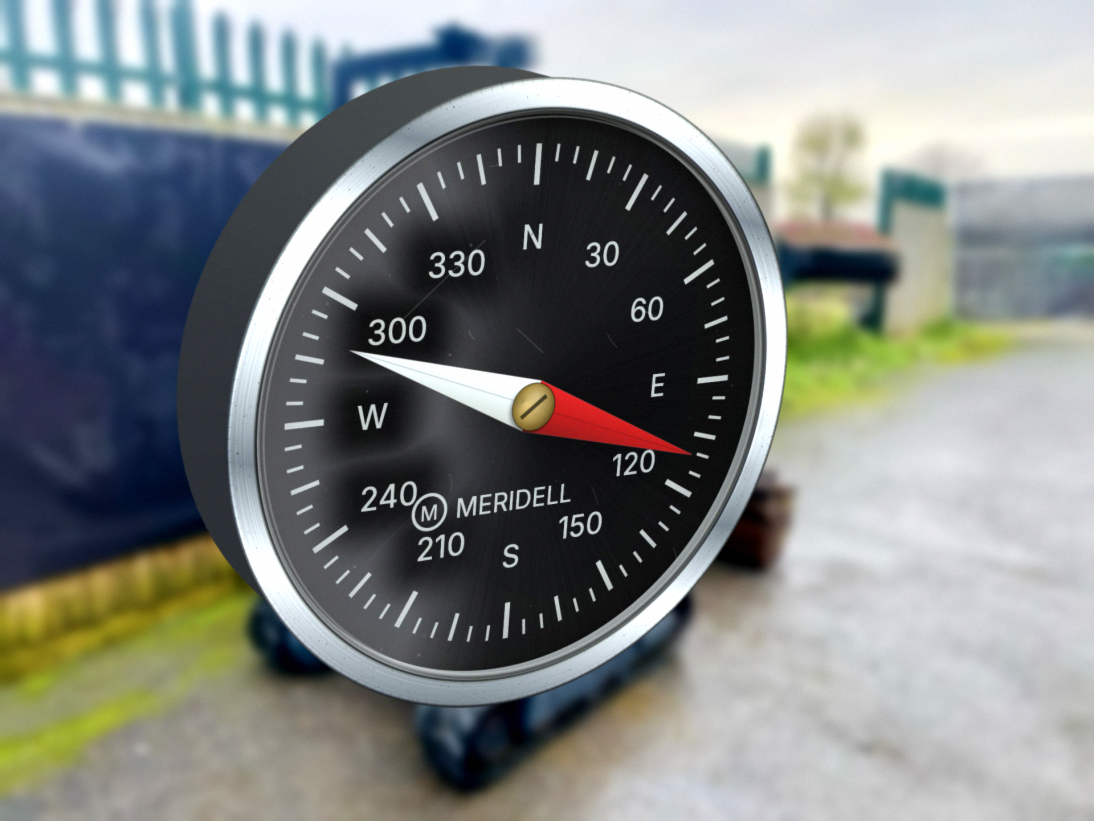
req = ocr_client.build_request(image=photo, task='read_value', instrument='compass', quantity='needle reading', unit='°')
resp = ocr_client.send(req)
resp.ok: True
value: 110 °
